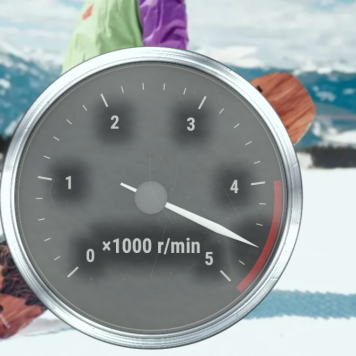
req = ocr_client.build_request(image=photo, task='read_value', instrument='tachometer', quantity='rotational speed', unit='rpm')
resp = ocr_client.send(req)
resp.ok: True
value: 4600 rpm
